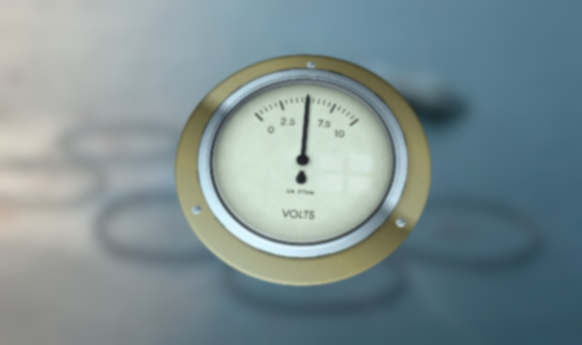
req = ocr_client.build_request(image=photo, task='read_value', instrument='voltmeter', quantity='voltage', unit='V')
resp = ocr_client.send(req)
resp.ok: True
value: 5 V
